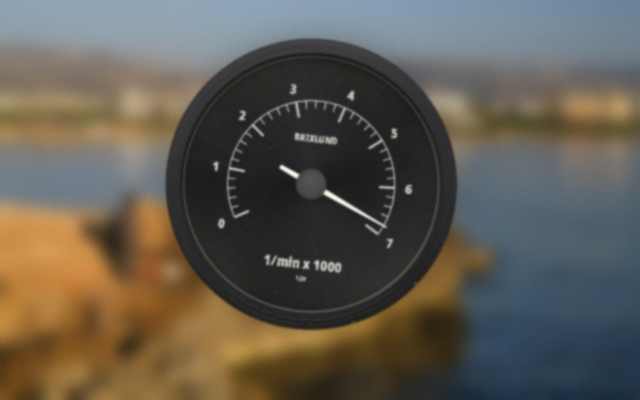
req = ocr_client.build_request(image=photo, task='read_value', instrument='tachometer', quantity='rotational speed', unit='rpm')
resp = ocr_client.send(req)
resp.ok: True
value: 6800 rpm
